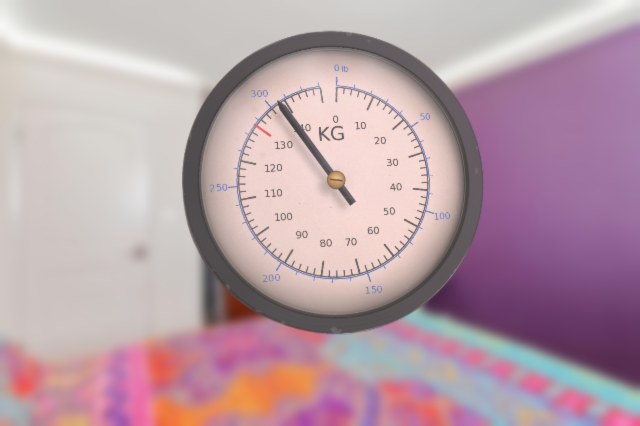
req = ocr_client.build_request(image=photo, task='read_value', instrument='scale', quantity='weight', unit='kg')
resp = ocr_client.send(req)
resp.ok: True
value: 138 kg
